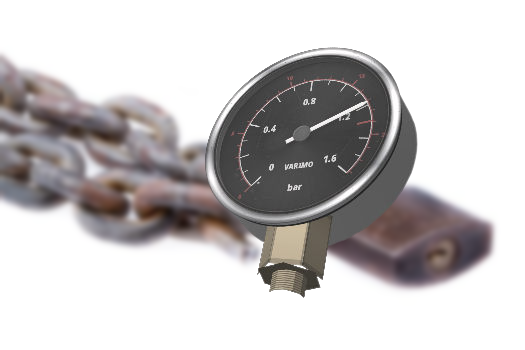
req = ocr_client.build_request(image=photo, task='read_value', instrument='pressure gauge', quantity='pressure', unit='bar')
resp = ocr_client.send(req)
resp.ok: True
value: 1.2 bar
